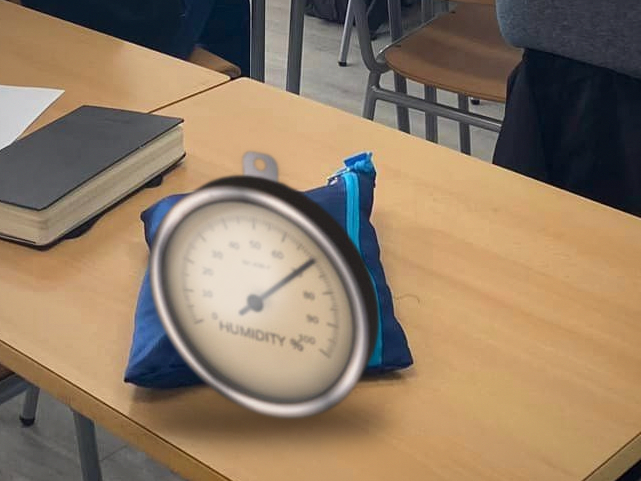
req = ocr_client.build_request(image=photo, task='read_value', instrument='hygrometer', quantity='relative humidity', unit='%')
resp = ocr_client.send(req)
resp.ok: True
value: 70 %
